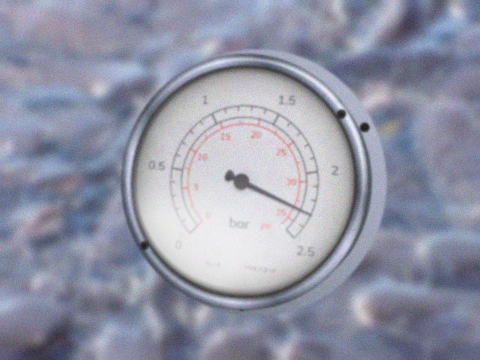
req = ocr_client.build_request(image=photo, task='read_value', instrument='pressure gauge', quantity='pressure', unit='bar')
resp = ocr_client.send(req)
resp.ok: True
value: 2.3 bar
